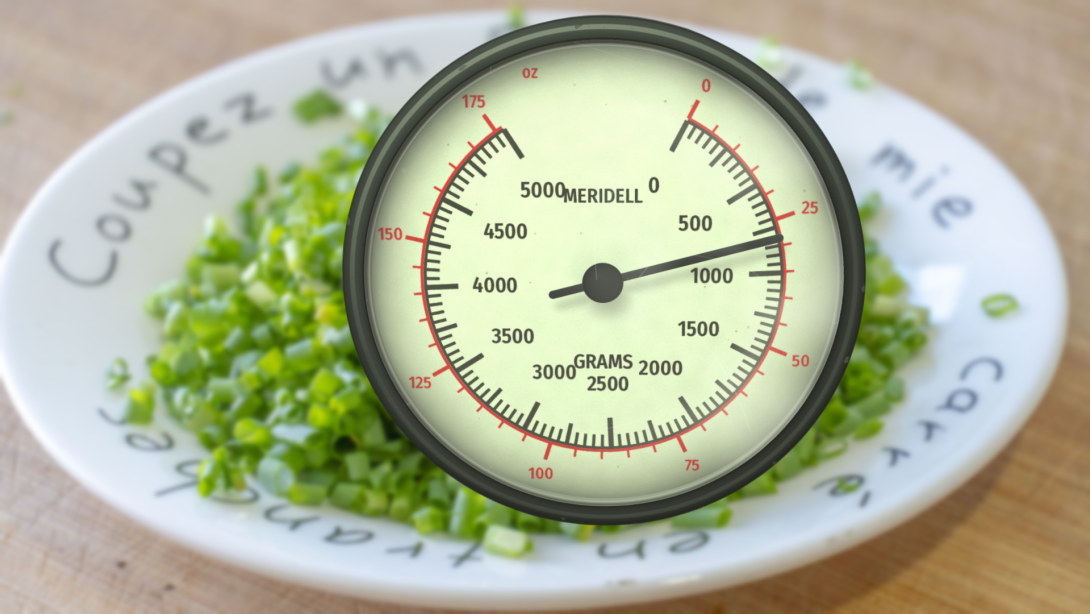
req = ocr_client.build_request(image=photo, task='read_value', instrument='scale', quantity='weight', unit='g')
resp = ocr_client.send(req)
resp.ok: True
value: 800 g
